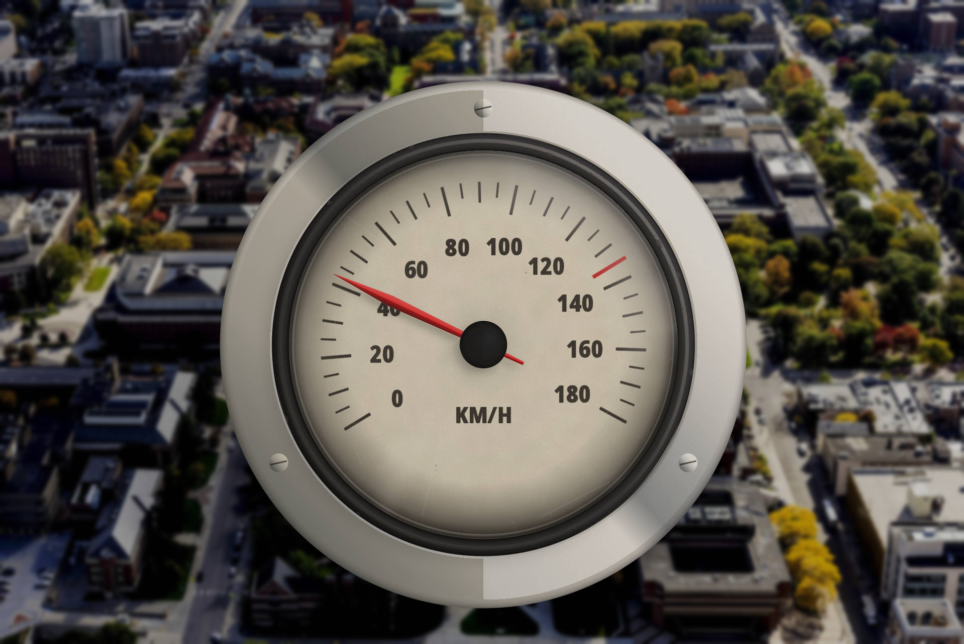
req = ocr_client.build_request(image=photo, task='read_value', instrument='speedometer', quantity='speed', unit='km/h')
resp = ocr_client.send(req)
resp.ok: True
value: 42.5 km/h
